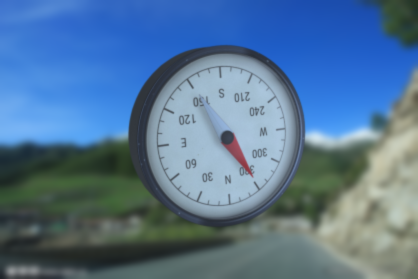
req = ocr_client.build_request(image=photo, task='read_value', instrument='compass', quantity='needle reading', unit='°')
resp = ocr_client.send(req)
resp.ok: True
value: 330 °
